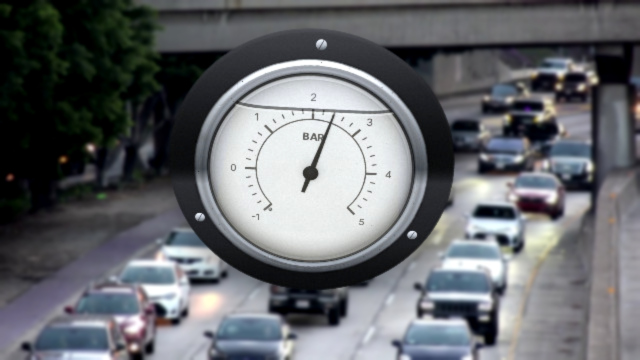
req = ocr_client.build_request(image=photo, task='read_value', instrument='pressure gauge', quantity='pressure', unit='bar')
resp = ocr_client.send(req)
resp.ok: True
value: 2.4 bar
